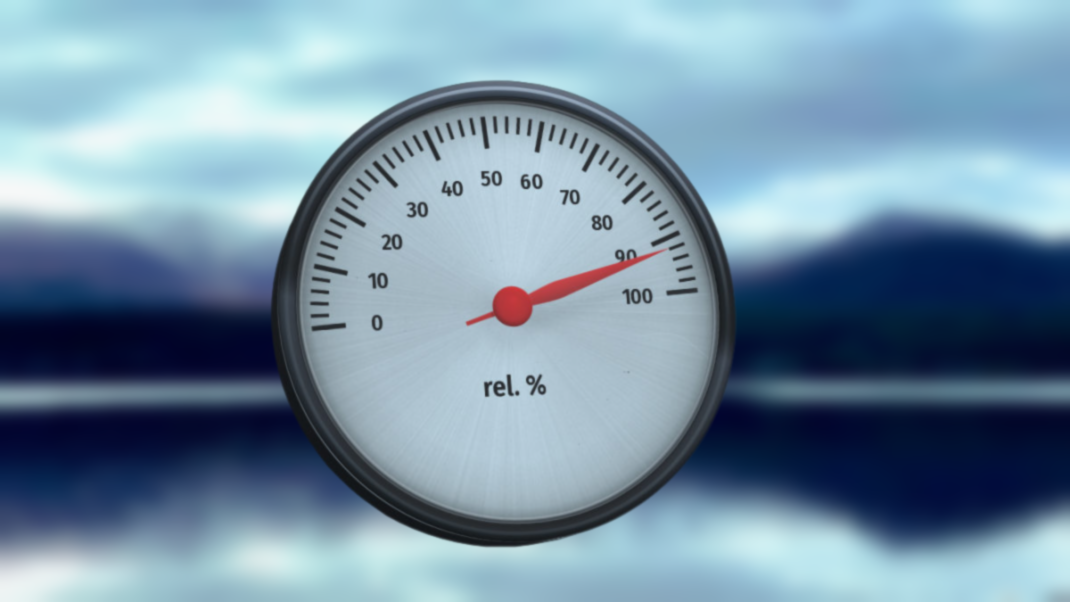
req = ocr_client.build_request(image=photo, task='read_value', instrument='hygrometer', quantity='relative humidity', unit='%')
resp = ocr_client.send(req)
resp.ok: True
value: 92 %
